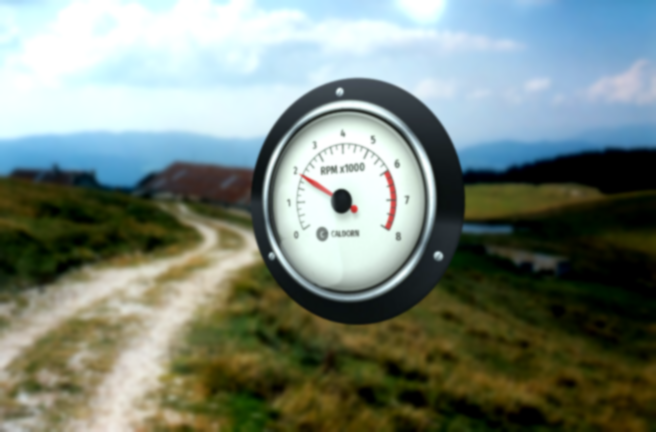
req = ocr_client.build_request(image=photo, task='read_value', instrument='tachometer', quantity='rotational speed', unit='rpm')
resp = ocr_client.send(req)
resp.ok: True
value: 2000 rpm
